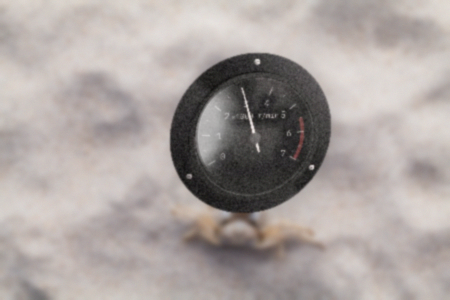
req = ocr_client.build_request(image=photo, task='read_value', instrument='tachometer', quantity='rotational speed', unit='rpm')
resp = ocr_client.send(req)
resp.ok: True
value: 3000 rpm
